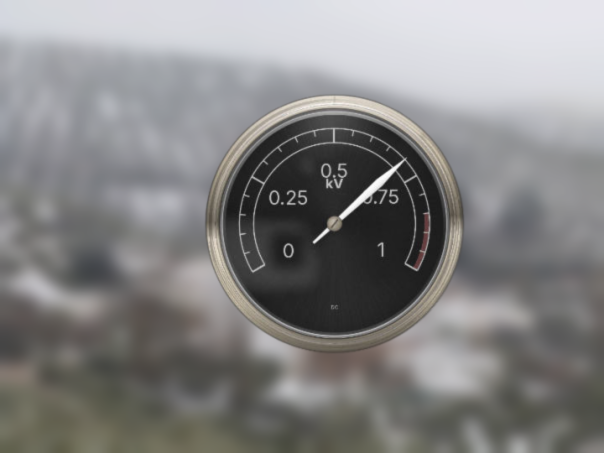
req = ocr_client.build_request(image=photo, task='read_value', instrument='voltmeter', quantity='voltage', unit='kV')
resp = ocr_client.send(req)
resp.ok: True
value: 0.7 kV
